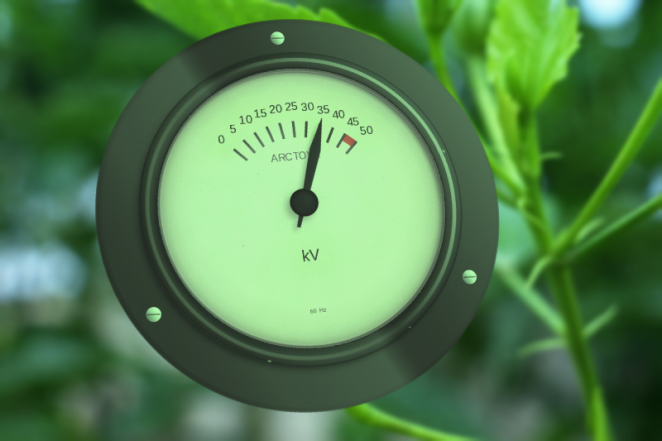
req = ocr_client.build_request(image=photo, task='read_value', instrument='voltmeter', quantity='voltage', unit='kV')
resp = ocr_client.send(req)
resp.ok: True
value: 35 kV
